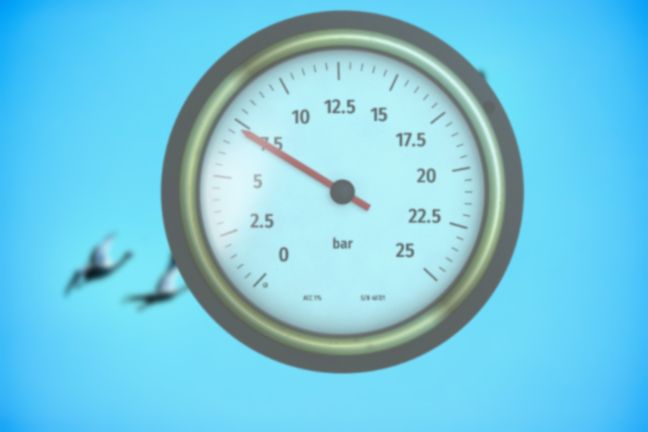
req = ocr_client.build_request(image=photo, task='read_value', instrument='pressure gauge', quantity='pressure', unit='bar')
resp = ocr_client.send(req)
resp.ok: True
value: 7.25 bar
